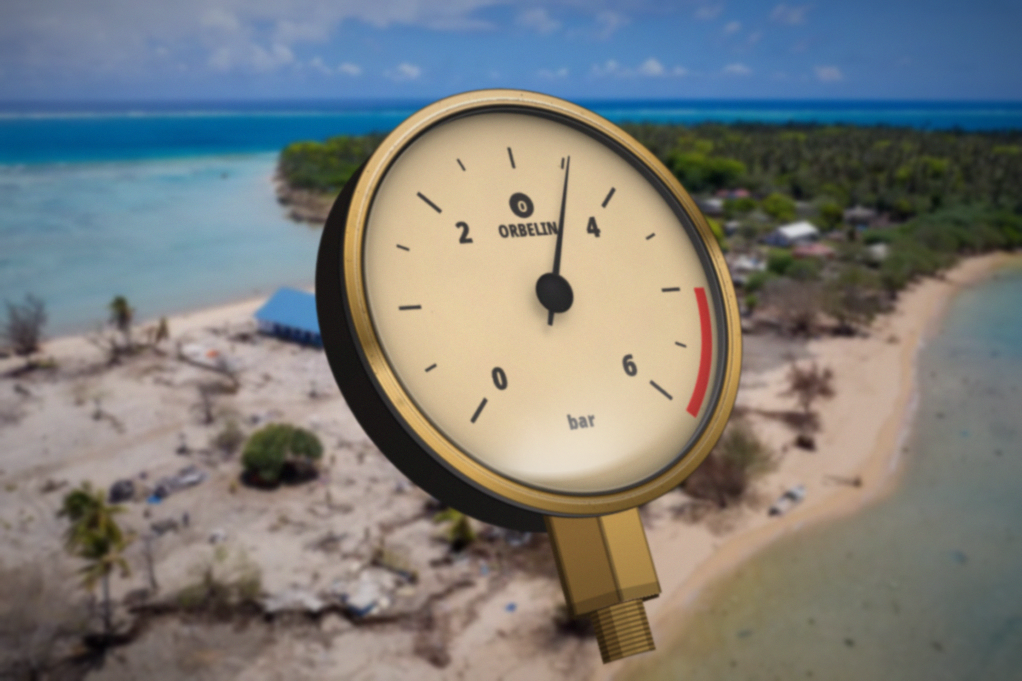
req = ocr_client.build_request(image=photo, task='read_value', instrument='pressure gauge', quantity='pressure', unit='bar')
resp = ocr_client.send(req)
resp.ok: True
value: 3.5 bar
